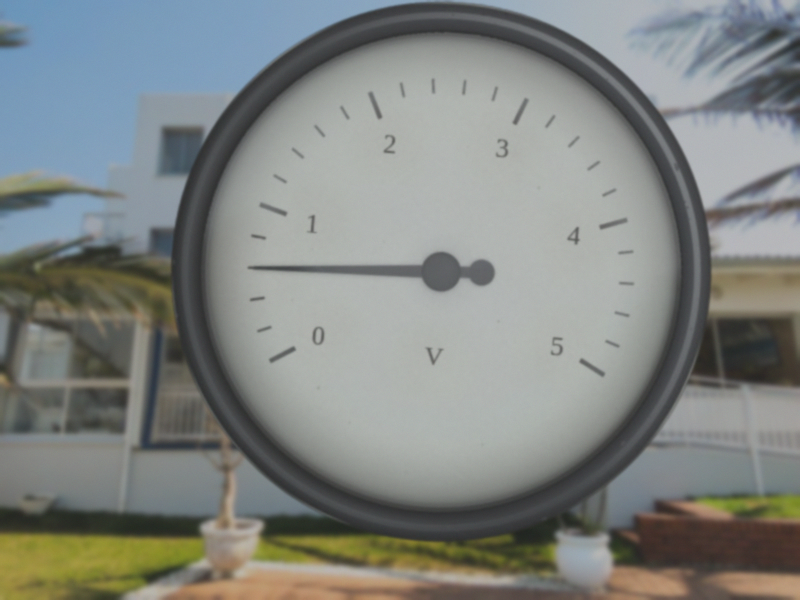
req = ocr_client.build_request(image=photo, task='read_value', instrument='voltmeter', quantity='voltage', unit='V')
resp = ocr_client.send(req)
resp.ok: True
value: 0.6 V
